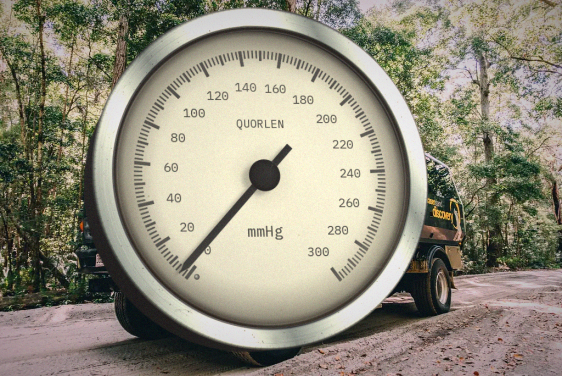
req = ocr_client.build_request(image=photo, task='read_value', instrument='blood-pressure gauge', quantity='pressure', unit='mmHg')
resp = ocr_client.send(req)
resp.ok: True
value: 4 mmHg
